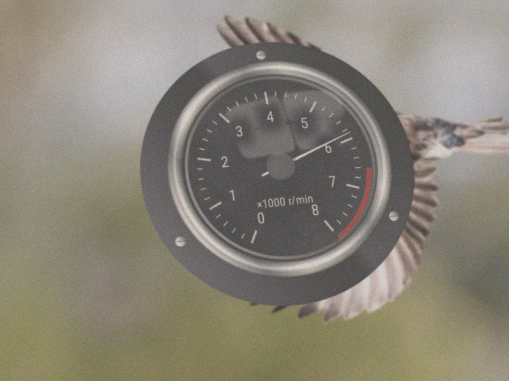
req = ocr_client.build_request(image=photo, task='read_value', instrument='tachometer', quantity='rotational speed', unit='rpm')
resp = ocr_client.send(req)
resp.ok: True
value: 5900 rpm
